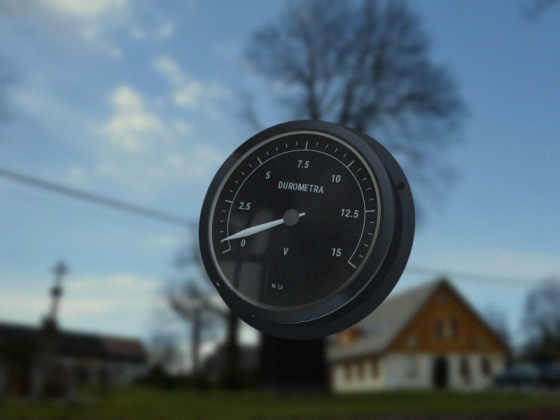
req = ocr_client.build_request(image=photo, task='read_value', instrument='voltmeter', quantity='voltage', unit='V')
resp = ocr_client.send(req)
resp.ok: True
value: 0.5 V
